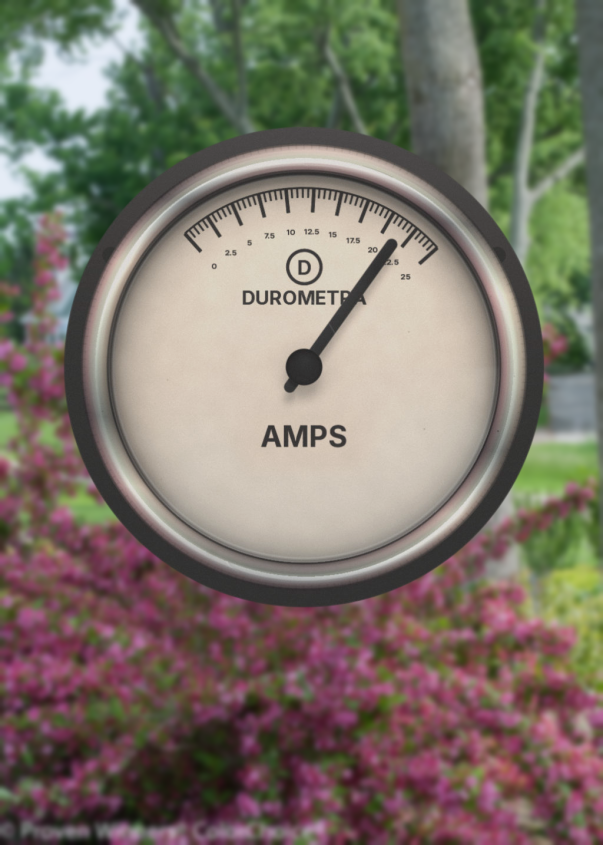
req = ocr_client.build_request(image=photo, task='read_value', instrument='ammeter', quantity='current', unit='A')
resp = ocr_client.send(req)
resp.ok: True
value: 21.5 A
